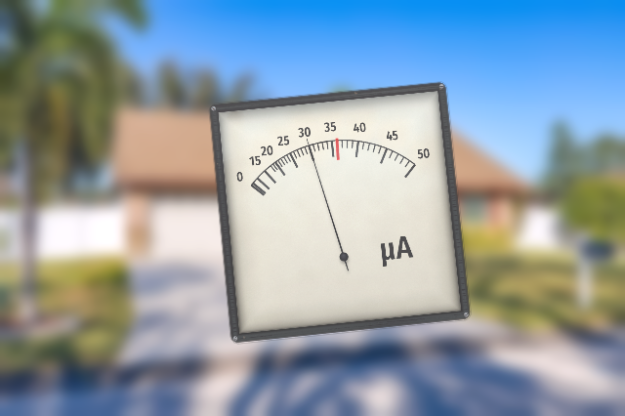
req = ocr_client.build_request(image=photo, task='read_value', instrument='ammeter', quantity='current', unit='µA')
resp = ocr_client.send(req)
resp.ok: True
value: 30 µA
